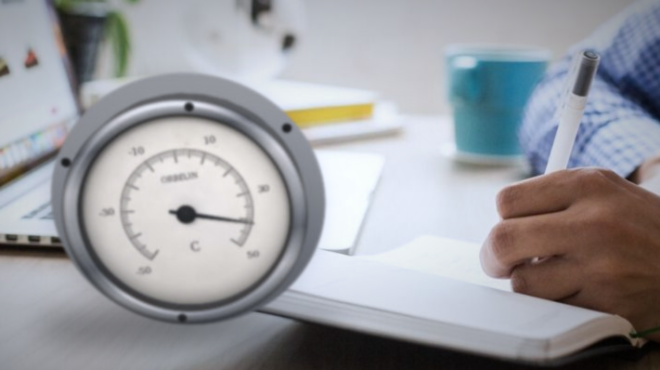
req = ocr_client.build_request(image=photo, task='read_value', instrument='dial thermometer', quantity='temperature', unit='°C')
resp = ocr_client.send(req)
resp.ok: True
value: 40 °C
